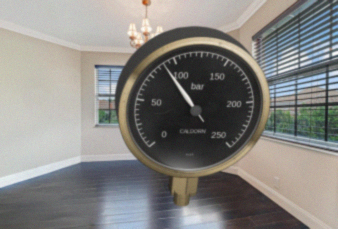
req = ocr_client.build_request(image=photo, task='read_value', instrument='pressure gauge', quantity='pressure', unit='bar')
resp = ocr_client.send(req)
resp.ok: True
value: 90 bar
